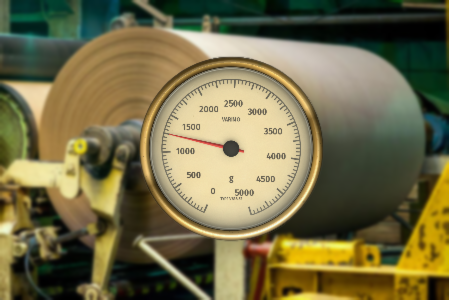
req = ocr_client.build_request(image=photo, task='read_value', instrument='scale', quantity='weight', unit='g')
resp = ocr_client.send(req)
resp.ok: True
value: 1250 g
